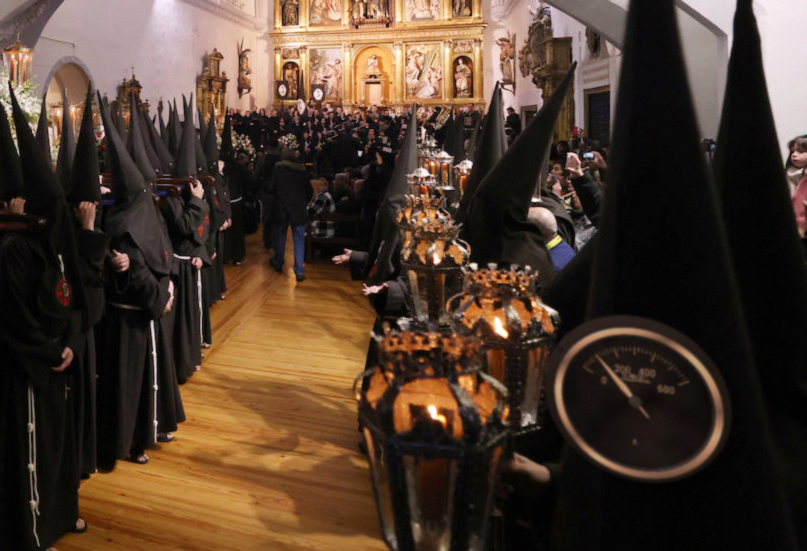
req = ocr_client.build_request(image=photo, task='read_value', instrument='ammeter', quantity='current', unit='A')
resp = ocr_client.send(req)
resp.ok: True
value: 100 A
